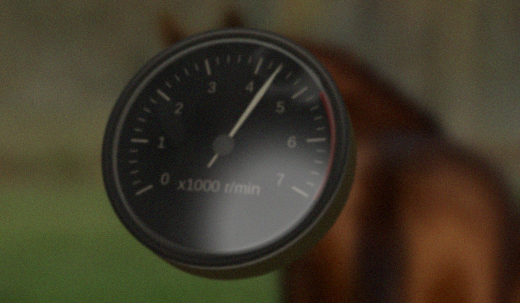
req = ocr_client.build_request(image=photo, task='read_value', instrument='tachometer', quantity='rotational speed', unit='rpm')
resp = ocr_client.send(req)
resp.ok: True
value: 4400 rpm
